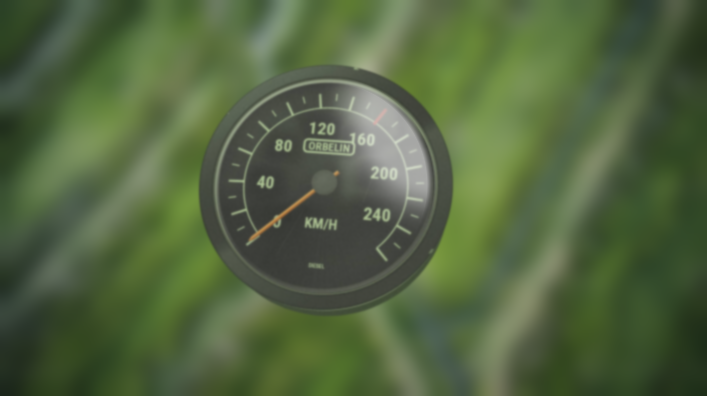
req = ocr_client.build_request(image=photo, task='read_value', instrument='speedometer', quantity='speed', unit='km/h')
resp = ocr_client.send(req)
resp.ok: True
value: 0 km/h
